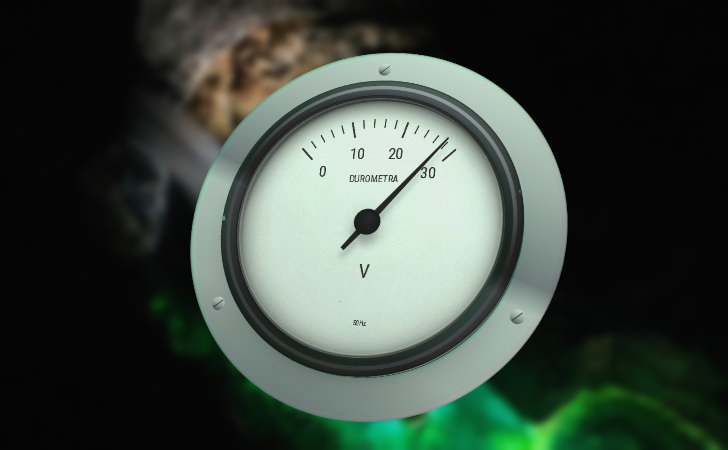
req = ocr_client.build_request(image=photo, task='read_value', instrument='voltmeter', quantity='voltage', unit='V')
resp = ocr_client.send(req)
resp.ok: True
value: 28 V
